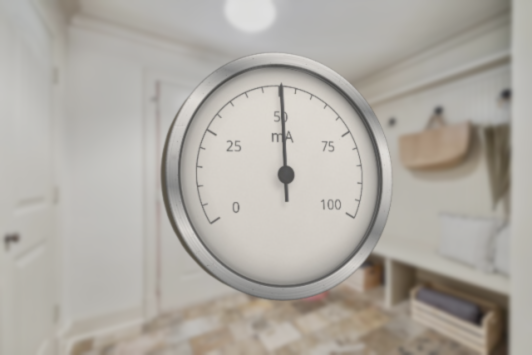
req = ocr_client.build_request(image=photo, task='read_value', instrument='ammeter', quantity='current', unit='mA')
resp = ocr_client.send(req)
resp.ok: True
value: 50 mA
